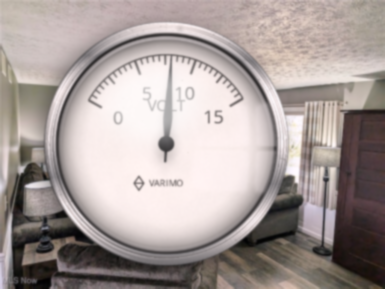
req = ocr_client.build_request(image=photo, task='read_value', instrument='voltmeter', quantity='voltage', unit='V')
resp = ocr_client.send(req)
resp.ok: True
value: 8 V
